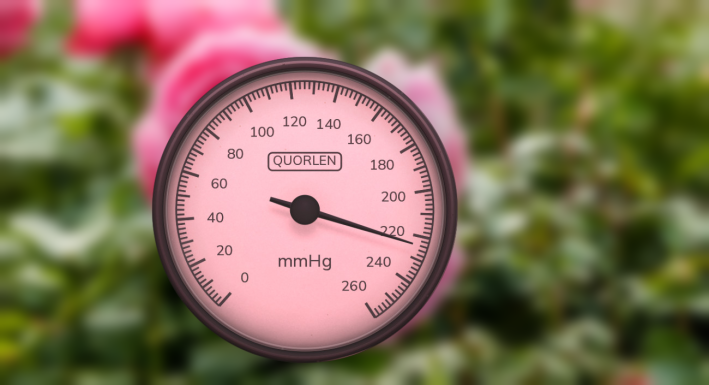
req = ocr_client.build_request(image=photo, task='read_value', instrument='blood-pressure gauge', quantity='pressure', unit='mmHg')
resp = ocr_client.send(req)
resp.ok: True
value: 224 mmHg
